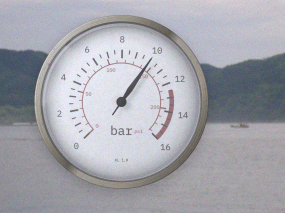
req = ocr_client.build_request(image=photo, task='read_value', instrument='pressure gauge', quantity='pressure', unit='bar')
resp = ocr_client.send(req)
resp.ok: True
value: 10 bar
